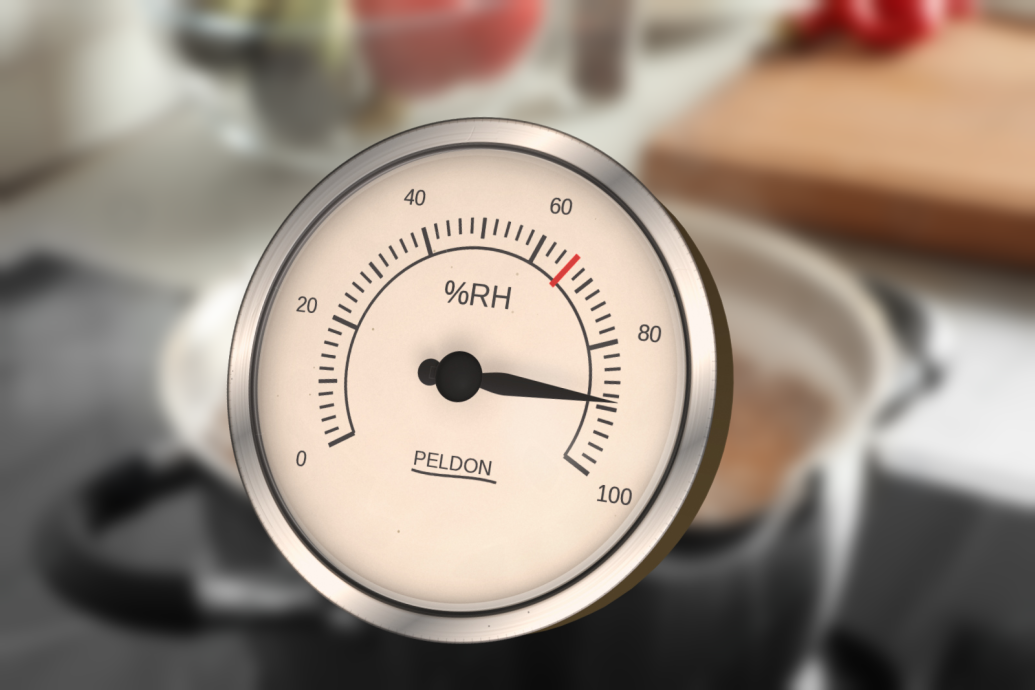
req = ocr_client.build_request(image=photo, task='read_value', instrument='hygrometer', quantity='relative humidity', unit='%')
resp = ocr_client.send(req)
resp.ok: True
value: 89 %
